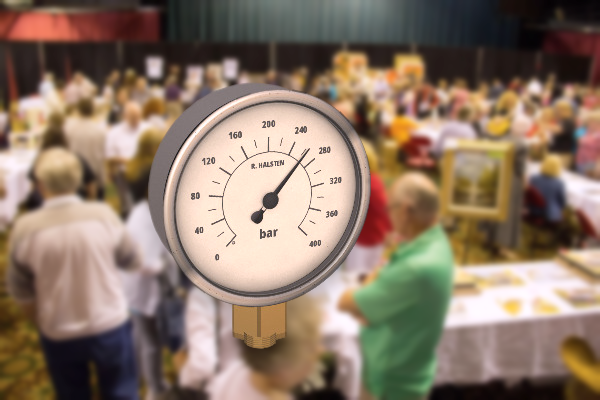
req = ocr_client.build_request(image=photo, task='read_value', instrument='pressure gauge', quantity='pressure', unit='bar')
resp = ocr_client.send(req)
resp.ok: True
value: 260 bar
